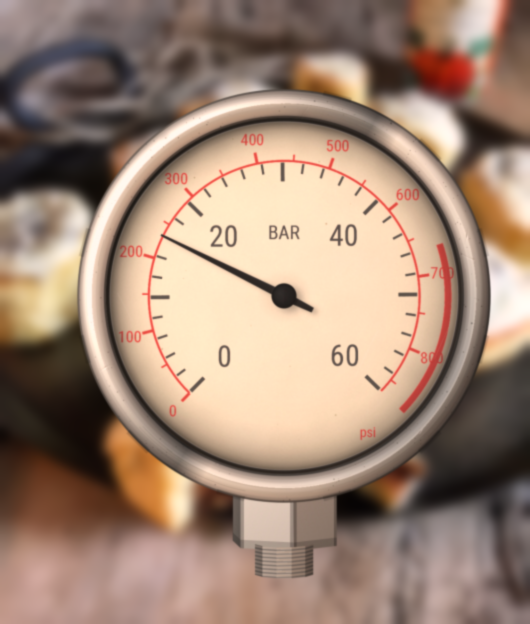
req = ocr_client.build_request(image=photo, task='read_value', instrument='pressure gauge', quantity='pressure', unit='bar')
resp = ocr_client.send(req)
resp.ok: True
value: 16 bar
